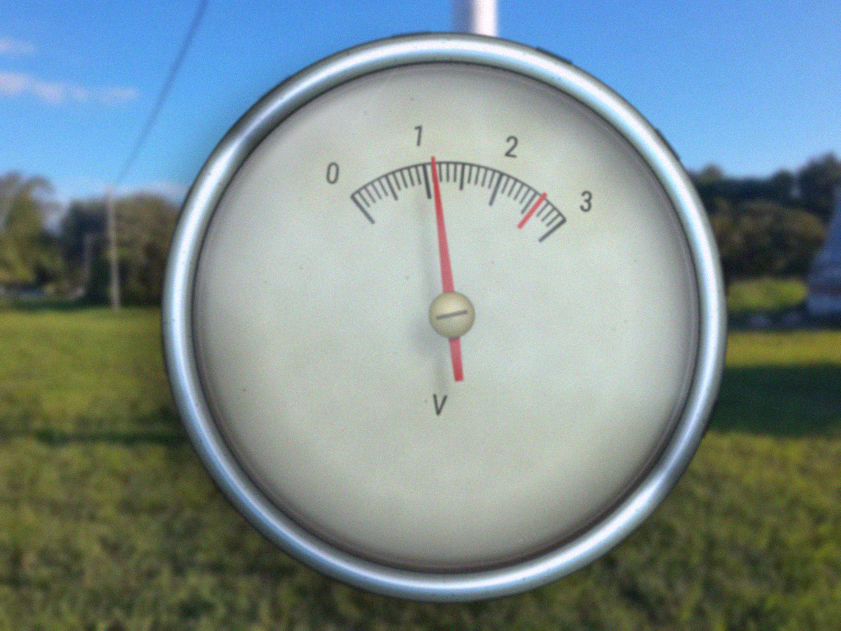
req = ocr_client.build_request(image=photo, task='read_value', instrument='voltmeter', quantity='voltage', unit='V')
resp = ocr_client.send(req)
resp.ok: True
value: 1.1 V
